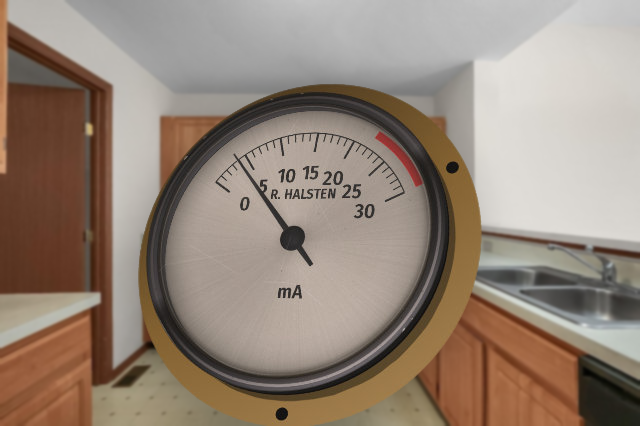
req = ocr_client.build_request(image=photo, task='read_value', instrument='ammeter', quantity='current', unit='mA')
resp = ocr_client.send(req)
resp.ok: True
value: 4 mA
